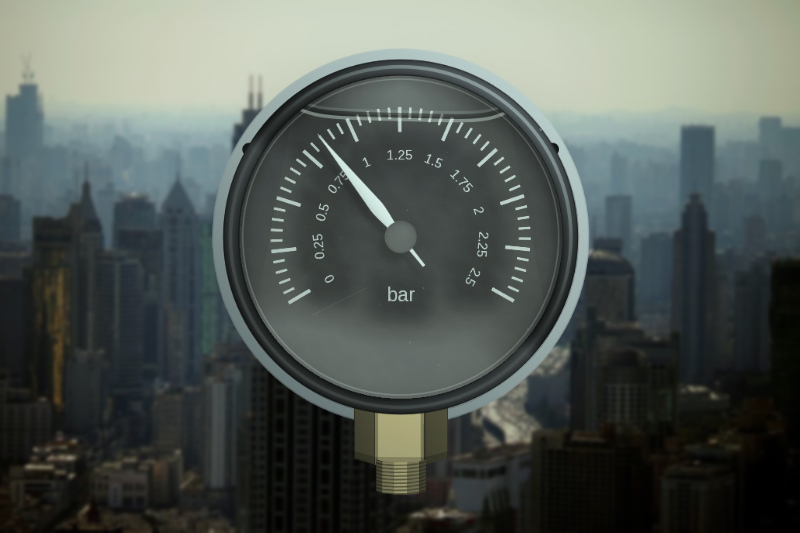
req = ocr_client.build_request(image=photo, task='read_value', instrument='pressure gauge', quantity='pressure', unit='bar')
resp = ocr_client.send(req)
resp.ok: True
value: 0.85 bar
